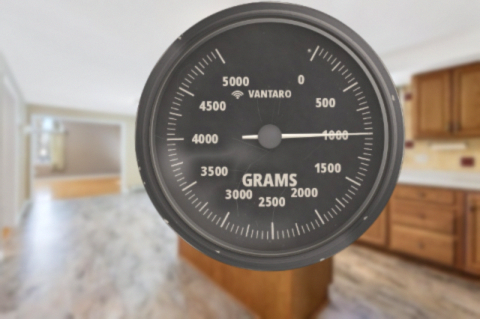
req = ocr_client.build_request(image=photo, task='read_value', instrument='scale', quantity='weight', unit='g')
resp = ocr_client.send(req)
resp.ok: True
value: 1000 g
